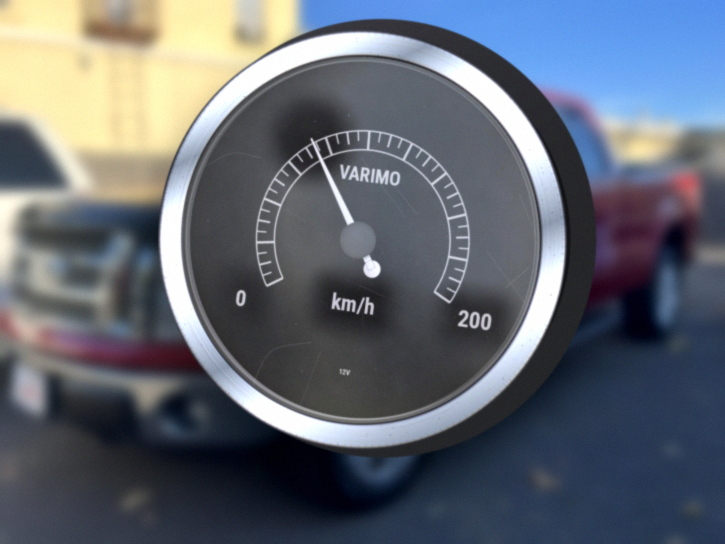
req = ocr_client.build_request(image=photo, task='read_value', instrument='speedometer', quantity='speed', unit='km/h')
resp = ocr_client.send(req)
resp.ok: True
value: 75 km/h
